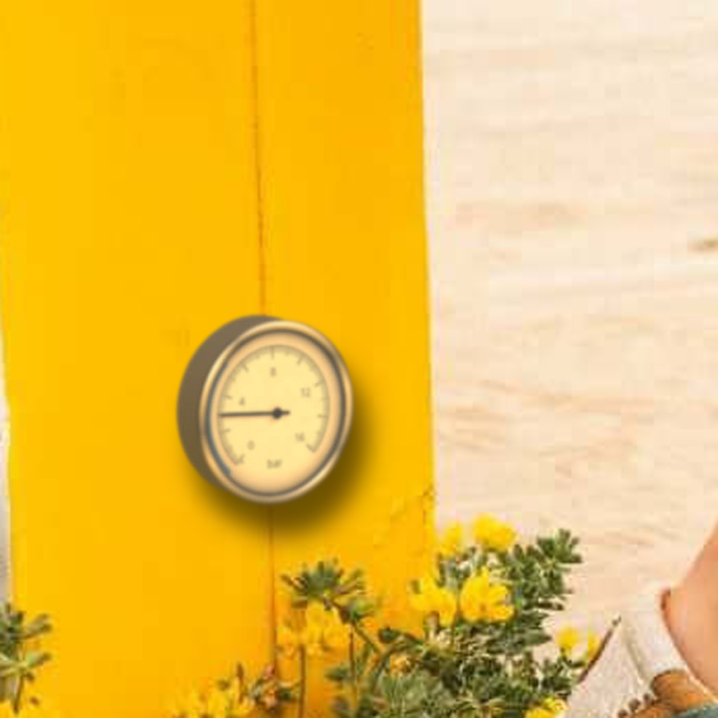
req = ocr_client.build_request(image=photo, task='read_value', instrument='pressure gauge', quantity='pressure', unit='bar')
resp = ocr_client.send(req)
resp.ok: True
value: 3 bar
